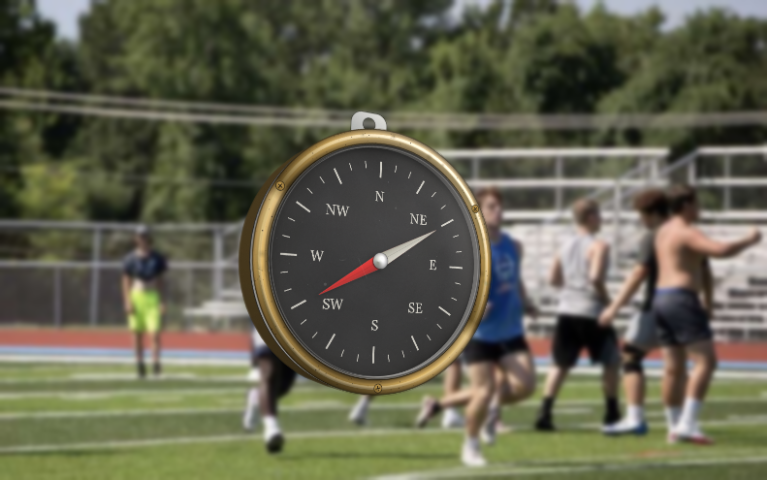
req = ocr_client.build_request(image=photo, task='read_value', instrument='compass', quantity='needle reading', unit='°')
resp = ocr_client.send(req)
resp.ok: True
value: 240 °
